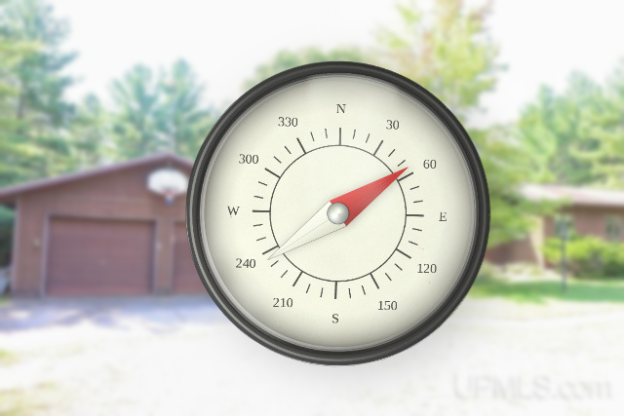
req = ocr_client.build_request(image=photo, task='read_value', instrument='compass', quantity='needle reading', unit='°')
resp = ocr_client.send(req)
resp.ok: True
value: 55 °
